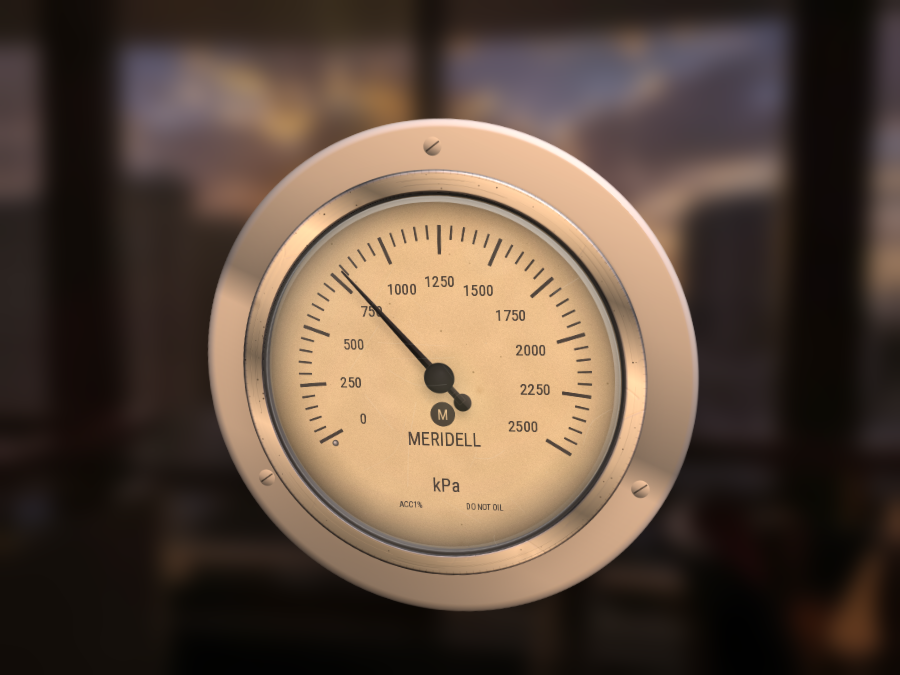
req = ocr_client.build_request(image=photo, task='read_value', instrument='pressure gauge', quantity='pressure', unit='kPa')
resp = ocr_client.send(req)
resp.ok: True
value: 800 kPa
